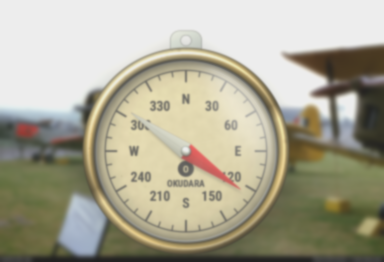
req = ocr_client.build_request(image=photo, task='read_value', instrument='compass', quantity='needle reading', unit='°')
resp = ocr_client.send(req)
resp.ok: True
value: 125 °
